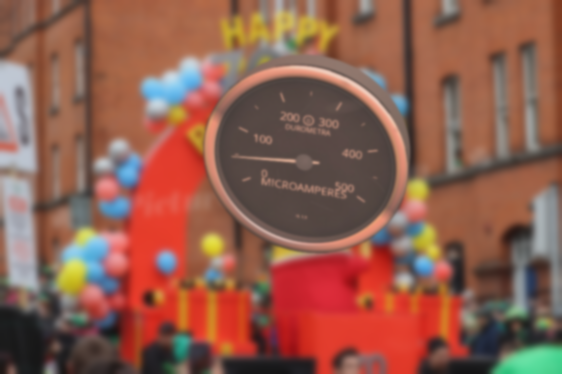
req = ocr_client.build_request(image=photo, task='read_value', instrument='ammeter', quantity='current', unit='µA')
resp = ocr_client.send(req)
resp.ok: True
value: 50 µA
